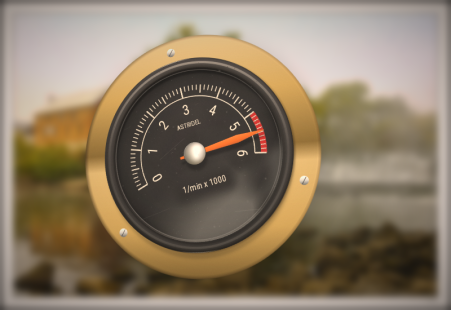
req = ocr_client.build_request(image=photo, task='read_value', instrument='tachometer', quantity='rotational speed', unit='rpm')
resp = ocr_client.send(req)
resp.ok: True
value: 5500 rpm
